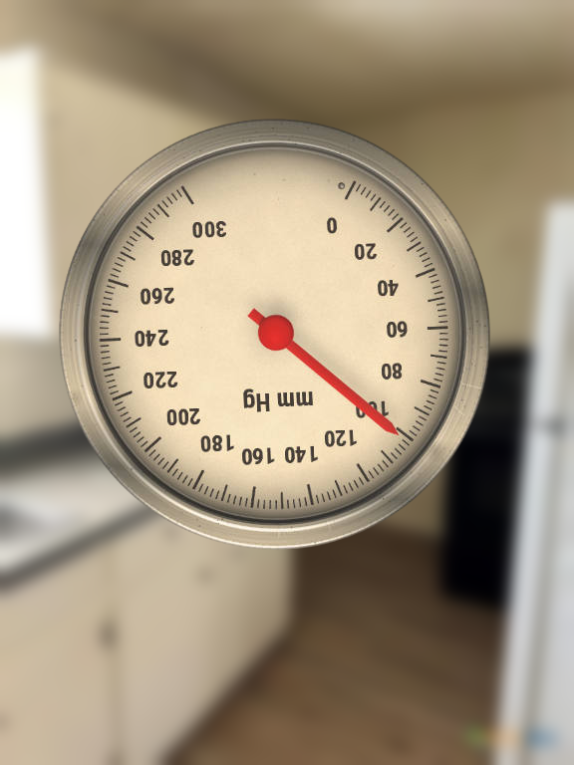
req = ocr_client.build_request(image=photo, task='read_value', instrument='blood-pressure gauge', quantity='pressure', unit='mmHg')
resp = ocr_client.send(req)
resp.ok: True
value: 102 mmHg
